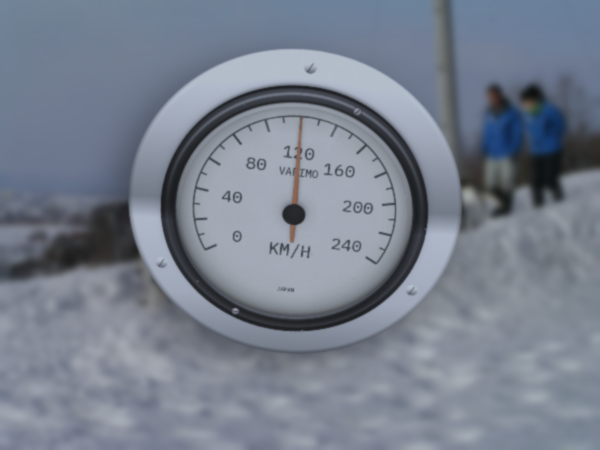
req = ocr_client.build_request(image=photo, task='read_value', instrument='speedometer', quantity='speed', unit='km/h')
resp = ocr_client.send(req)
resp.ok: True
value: 120 km/h
